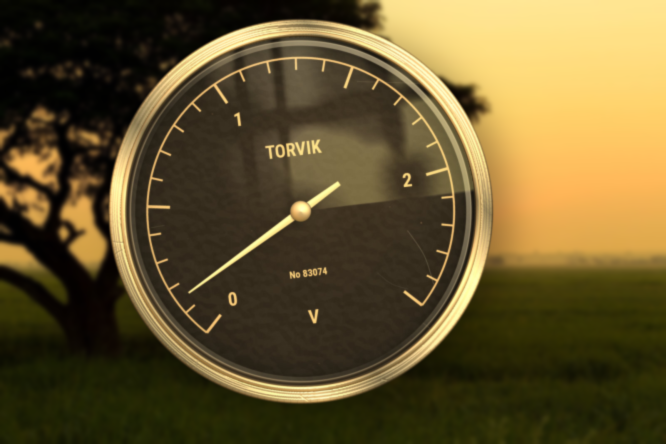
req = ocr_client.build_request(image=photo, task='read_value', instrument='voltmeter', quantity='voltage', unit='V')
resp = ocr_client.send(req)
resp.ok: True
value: 0.15 V
